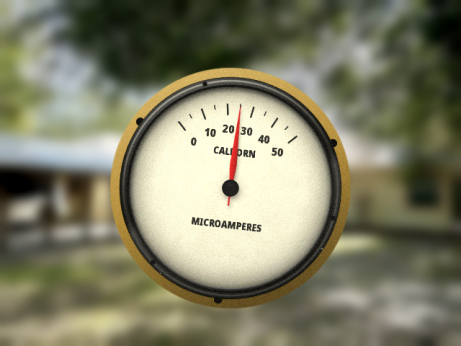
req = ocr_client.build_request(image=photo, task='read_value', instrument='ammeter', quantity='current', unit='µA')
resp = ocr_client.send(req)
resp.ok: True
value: 25 µA
